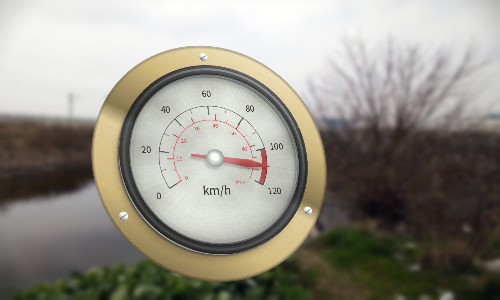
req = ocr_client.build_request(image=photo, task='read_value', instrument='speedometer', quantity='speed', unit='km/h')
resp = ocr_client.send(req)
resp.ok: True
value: 110 km/h
